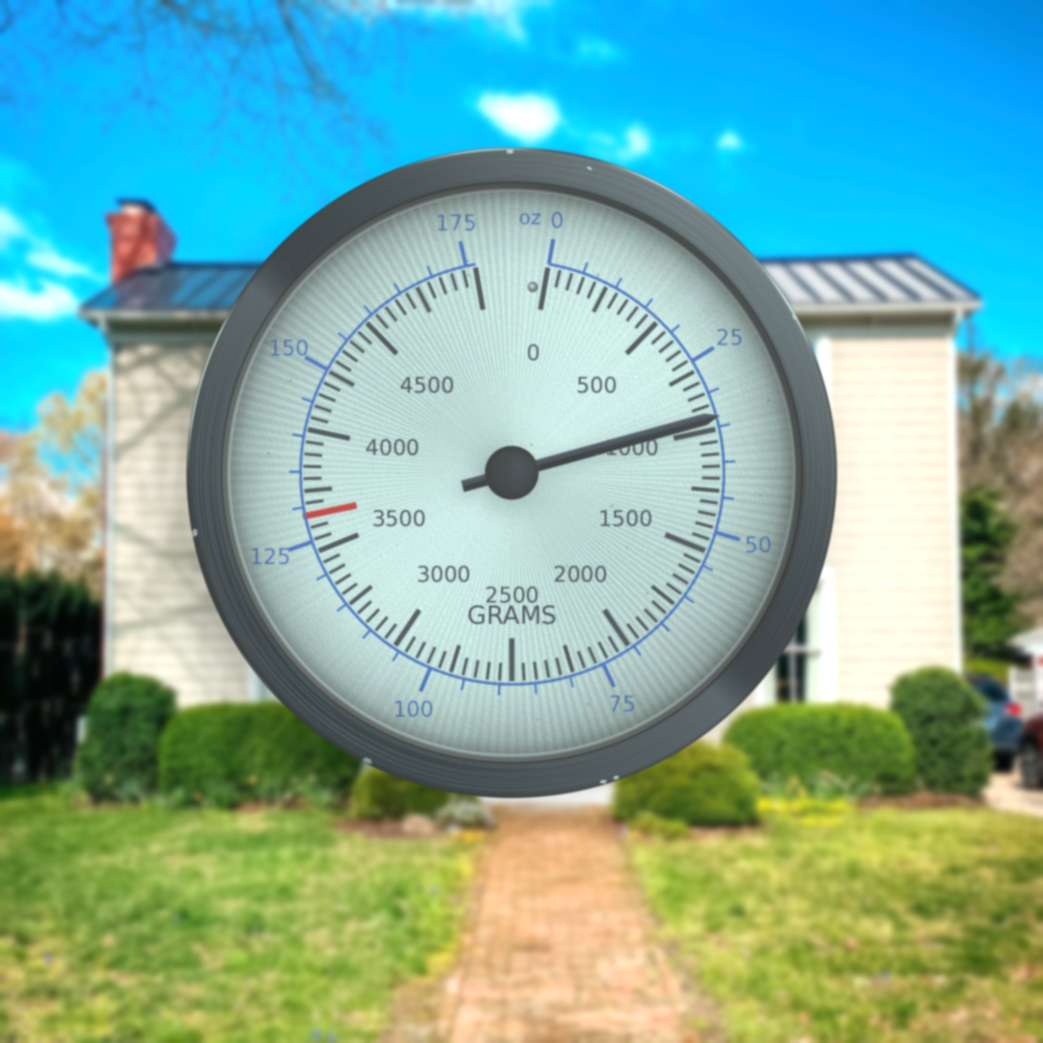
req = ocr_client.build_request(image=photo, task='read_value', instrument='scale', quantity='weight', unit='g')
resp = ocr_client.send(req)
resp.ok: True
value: 950 g
